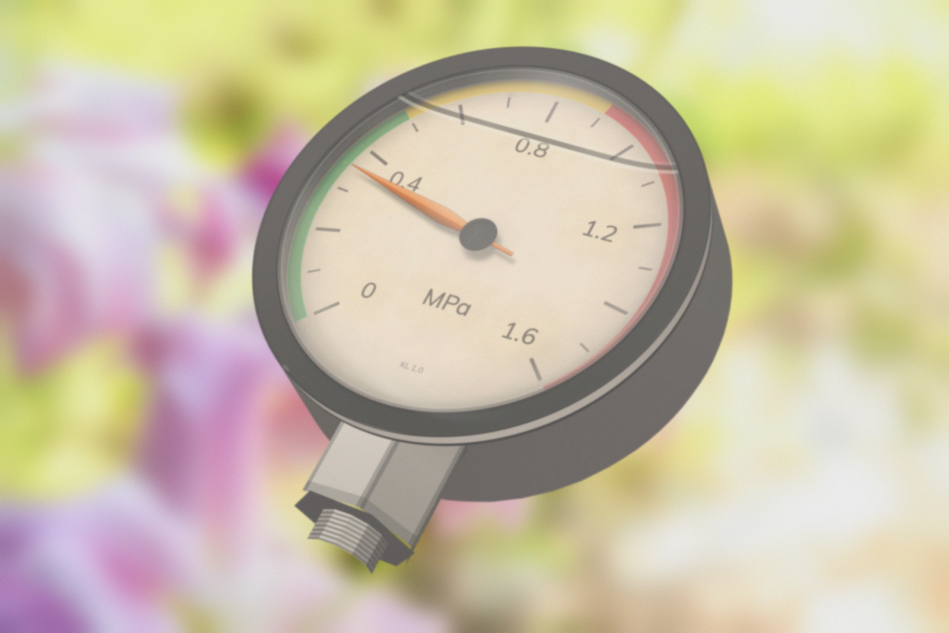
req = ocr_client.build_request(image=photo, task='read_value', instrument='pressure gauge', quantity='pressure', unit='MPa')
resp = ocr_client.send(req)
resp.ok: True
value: 0.35 MPa
